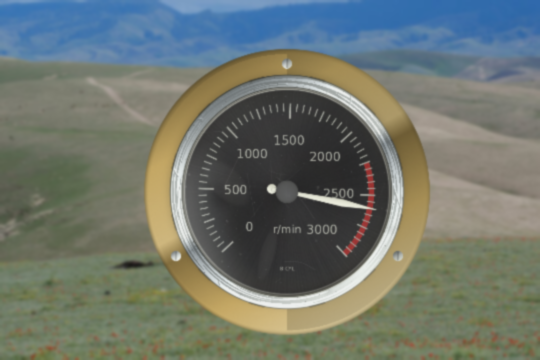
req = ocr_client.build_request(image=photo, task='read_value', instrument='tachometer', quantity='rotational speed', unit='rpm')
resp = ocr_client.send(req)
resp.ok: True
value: 2600 rpm
